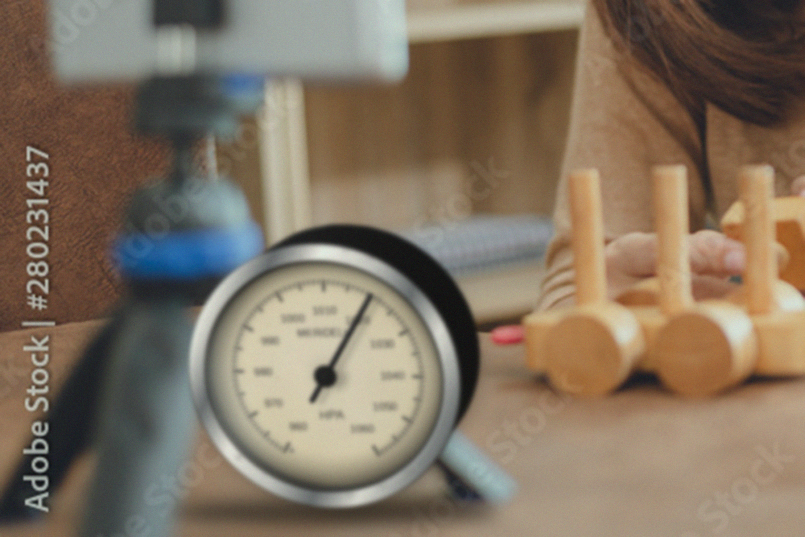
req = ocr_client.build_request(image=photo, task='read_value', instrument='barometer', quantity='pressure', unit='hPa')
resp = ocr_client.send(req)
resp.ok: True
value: 1020 hPa
